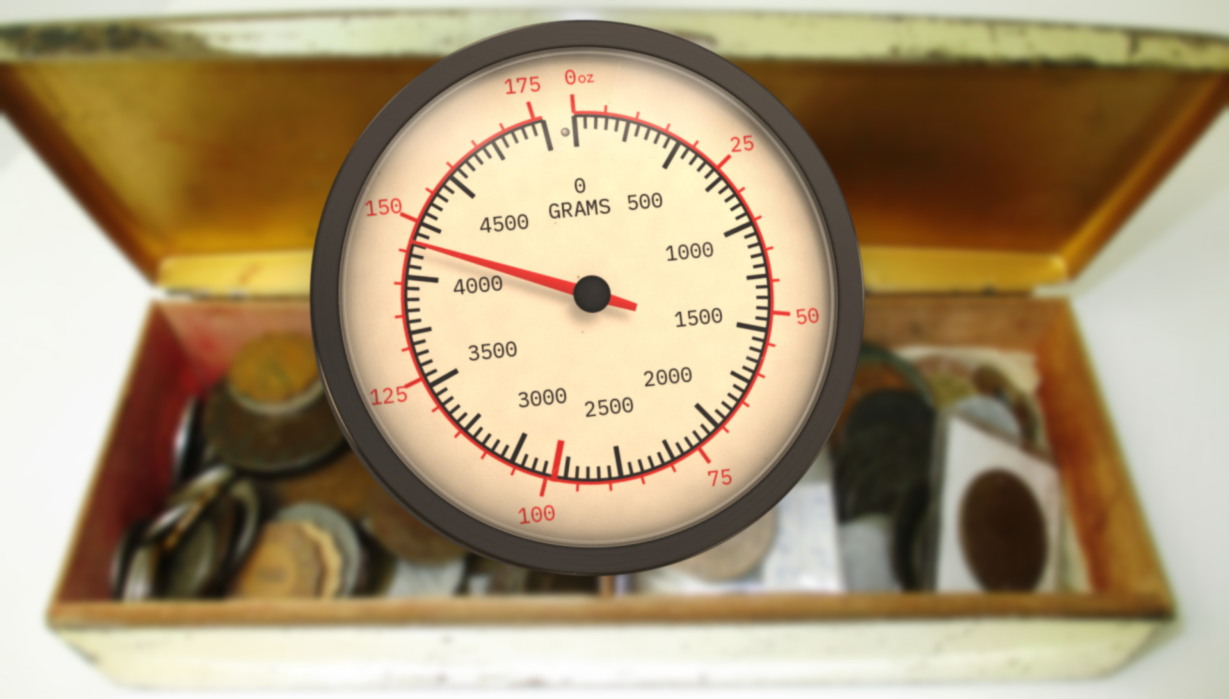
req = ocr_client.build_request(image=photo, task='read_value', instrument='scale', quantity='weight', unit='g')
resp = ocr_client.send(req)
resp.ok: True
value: 4150 g
